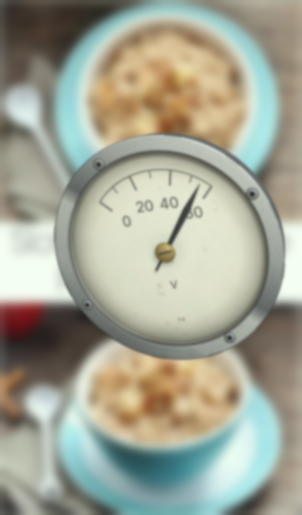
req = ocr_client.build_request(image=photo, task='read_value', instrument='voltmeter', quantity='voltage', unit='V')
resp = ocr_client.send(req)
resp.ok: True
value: 55 V
